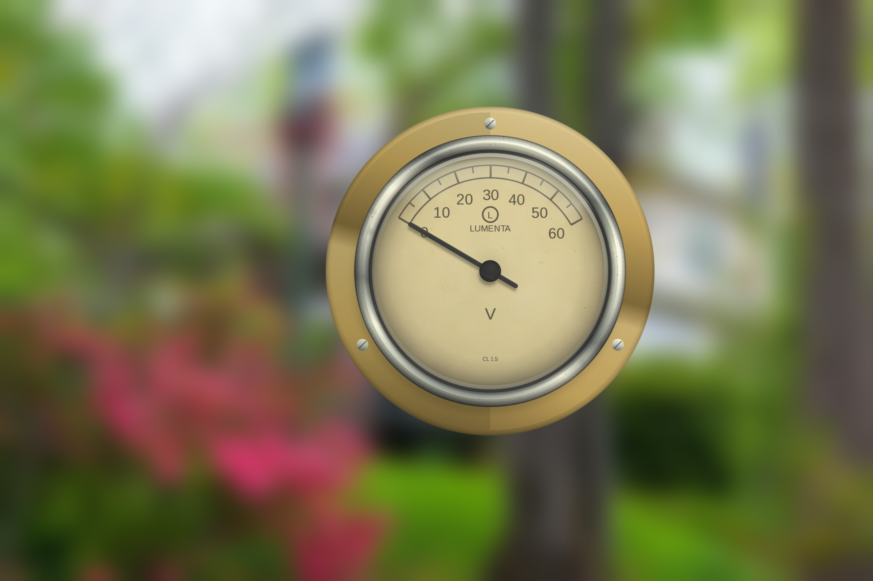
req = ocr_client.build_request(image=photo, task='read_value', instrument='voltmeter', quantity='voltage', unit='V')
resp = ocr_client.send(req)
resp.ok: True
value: 0 V
